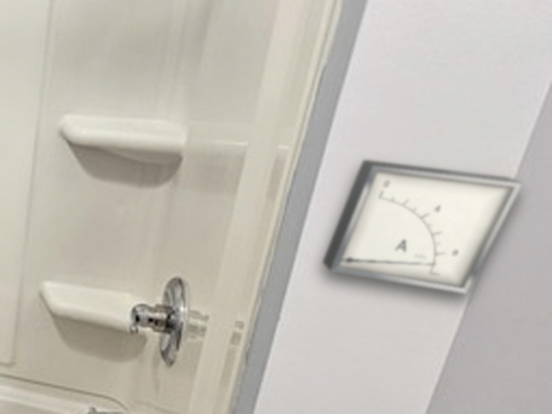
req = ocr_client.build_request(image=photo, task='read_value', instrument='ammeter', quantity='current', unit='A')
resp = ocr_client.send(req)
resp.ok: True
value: 9 A
